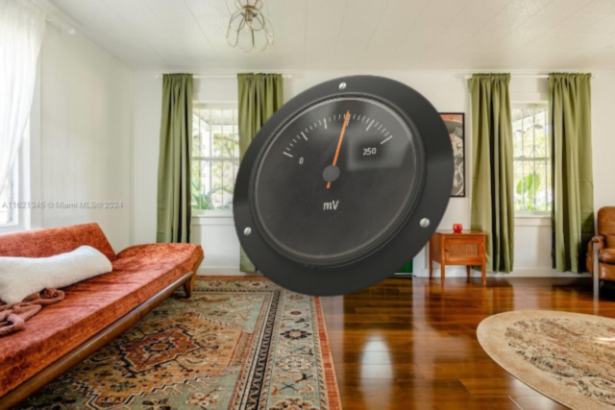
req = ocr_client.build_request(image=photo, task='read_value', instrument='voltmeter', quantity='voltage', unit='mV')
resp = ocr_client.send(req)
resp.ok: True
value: 150 mV
